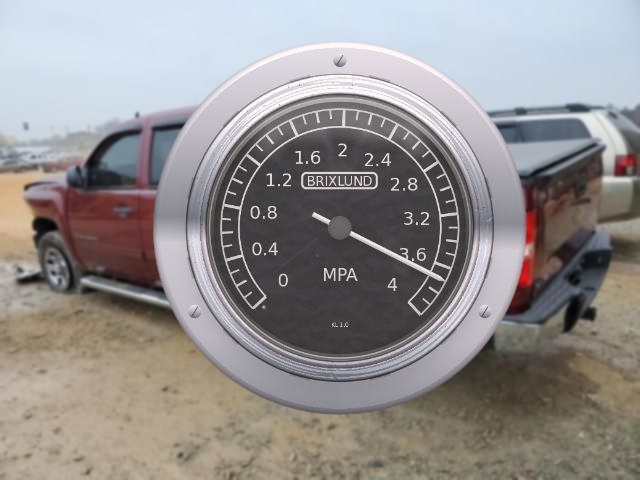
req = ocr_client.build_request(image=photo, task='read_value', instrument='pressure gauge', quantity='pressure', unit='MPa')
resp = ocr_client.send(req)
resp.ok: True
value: 3.7 MPa
